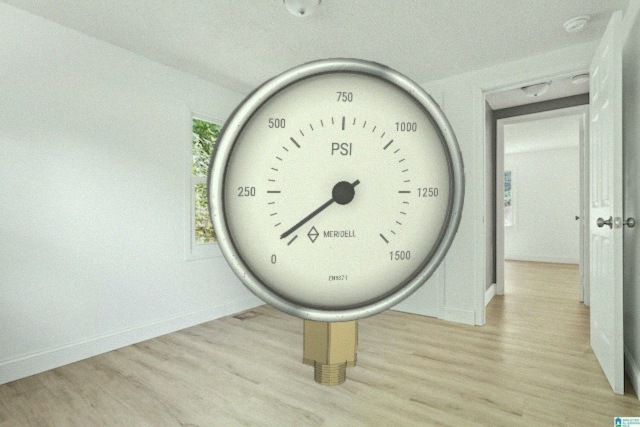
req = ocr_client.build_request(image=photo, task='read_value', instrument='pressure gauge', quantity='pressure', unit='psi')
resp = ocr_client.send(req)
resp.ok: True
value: 50 psi
